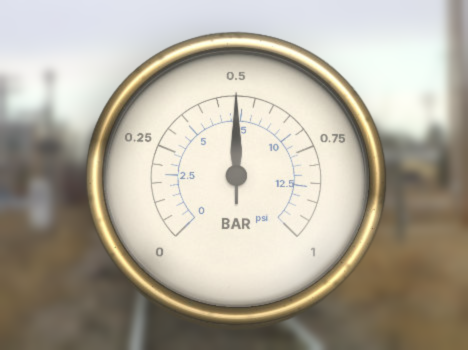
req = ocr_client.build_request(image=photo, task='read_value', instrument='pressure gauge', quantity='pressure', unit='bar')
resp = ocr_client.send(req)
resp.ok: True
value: 0.5 bar
